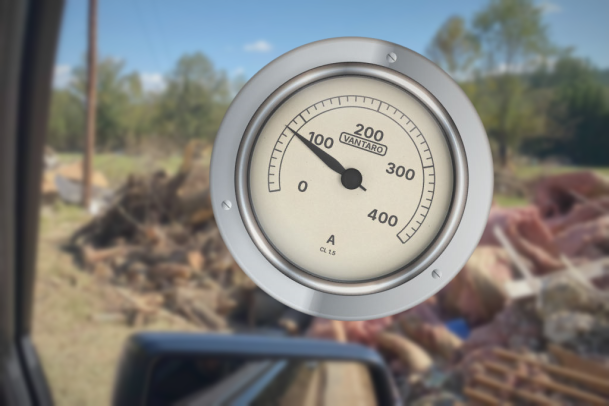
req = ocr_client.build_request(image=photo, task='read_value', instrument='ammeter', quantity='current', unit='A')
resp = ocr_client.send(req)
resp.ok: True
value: 80 A
